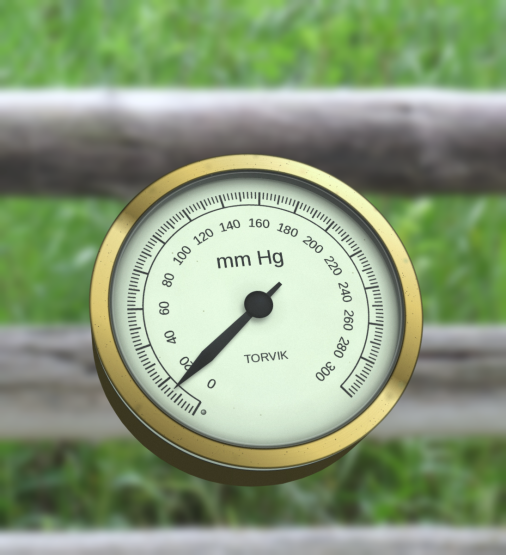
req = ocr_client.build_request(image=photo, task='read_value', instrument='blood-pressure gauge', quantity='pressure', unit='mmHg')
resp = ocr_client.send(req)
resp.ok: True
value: 14 mmHg
